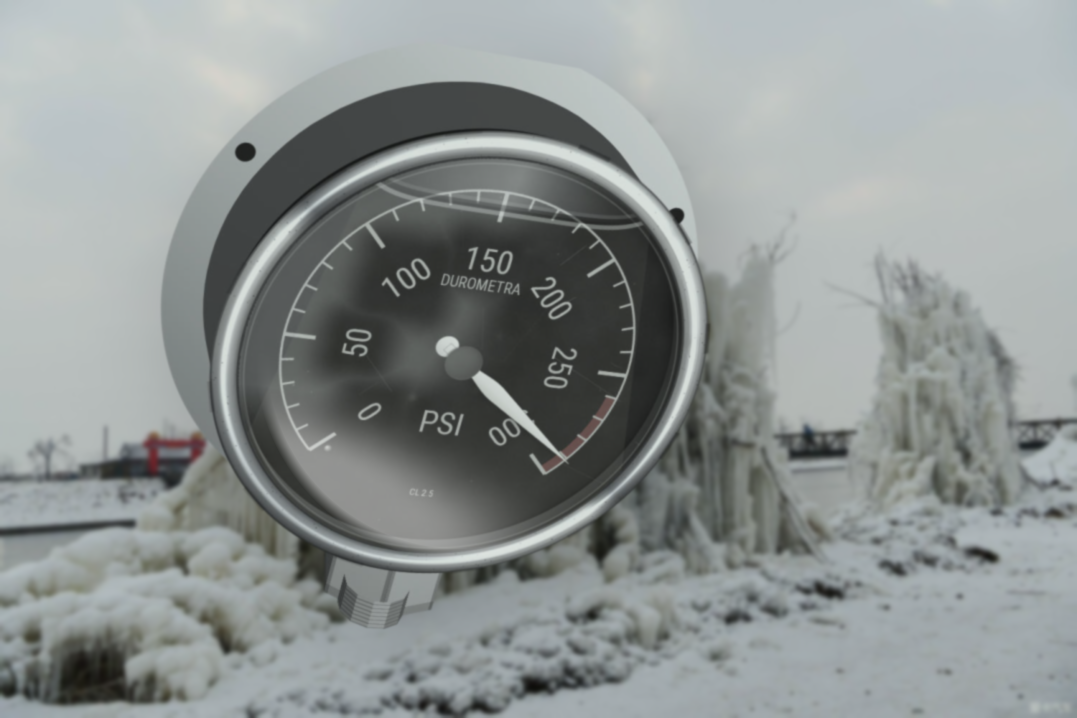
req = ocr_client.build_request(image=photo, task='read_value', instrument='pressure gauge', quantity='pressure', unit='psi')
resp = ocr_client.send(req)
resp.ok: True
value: 290 psi
